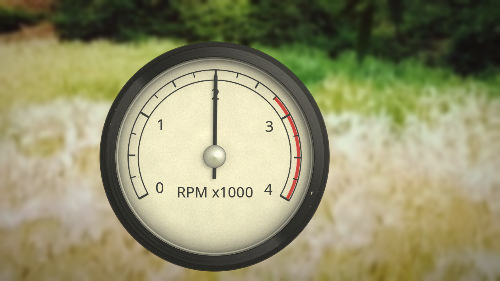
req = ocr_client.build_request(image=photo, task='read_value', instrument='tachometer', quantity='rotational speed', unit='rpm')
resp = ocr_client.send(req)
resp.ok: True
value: 2000 rpm
